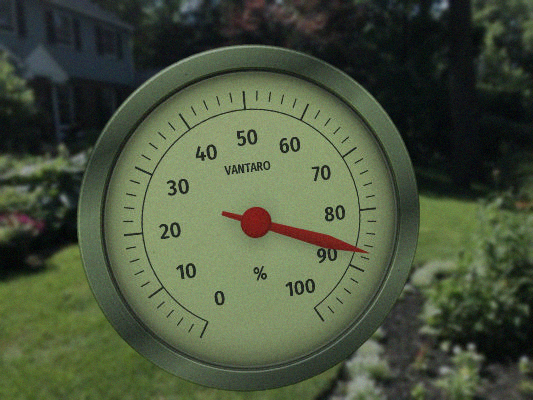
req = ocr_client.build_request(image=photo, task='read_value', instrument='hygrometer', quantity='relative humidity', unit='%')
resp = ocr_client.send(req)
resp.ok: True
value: 87 %
